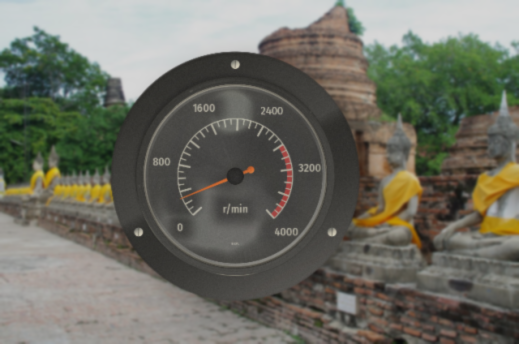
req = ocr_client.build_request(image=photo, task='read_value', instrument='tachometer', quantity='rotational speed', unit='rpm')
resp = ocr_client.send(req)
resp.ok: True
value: 300 rpm
